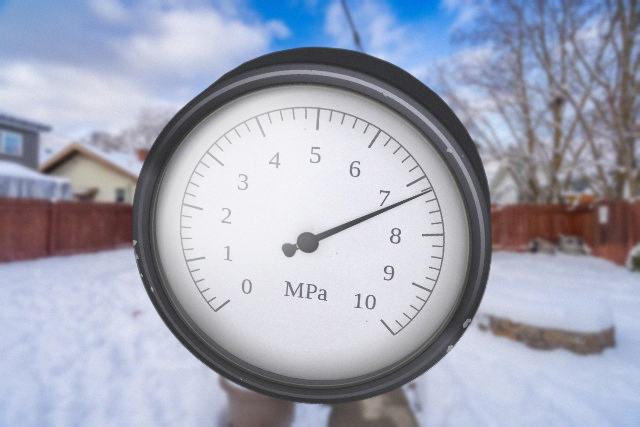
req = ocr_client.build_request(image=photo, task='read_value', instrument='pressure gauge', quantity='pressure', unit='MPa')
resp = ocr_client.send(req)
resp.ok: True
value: 7.2 MPa
